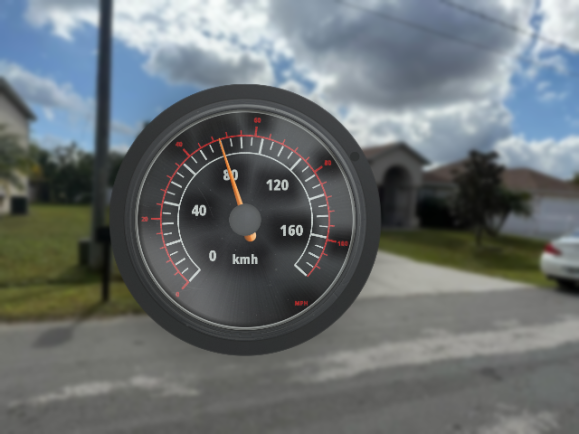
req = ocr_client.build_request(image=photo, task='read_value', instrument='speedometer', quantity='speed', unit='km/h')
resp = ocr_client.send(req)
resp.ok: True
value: 80 km/h
